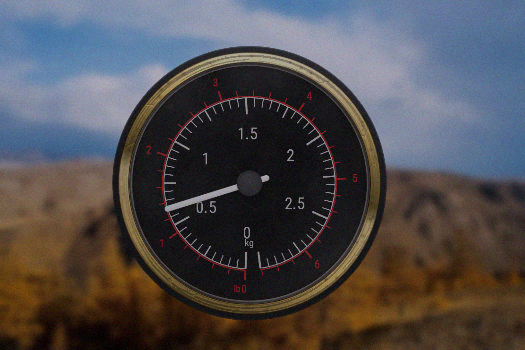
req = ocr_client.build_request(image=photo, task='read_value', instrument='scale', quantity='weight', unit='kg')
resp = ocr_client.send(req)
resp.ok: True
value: 0.6 kg
